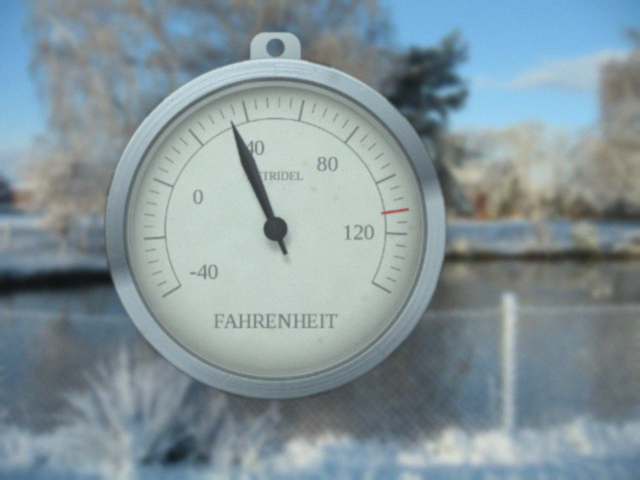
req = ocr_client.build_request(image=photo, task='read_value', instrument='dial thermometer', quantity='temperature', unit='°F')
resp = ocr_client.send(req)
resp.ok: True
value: 34 °F
